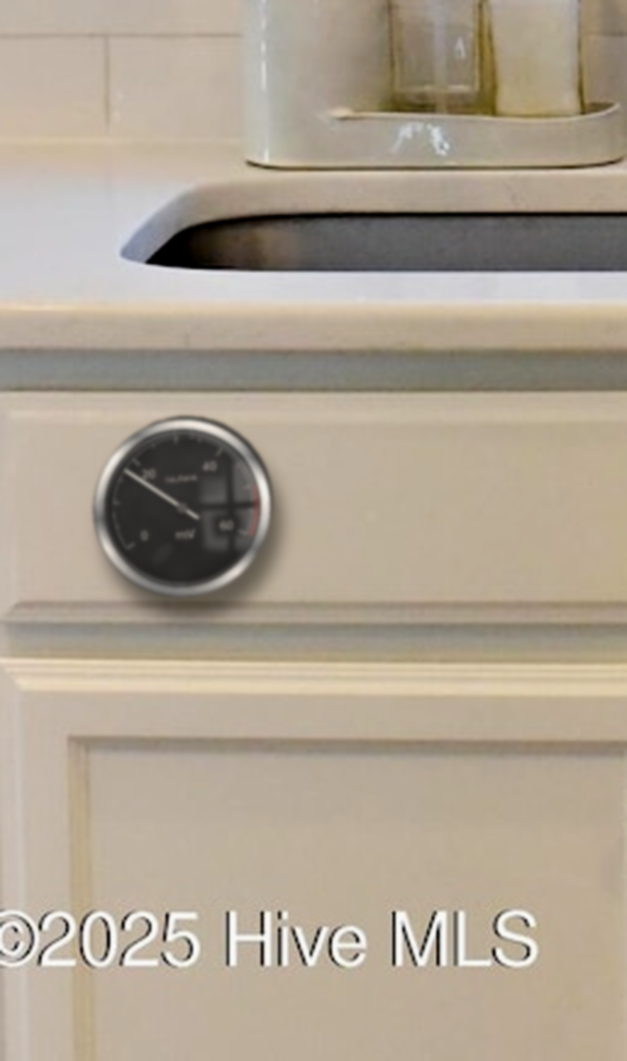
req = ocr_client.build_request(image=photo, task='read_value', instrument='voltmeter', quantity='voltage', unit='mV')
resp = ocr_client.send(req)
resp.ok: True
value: 17.5 mV
